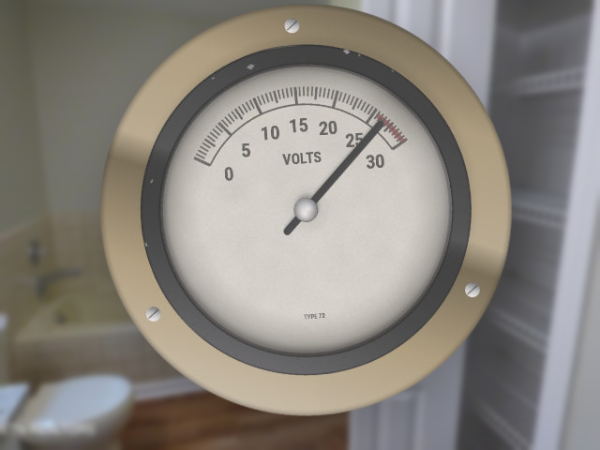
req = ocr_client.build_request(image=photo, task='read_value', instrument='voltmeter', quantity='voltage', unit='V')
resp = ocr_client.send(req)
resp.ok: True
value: 26.5 V
